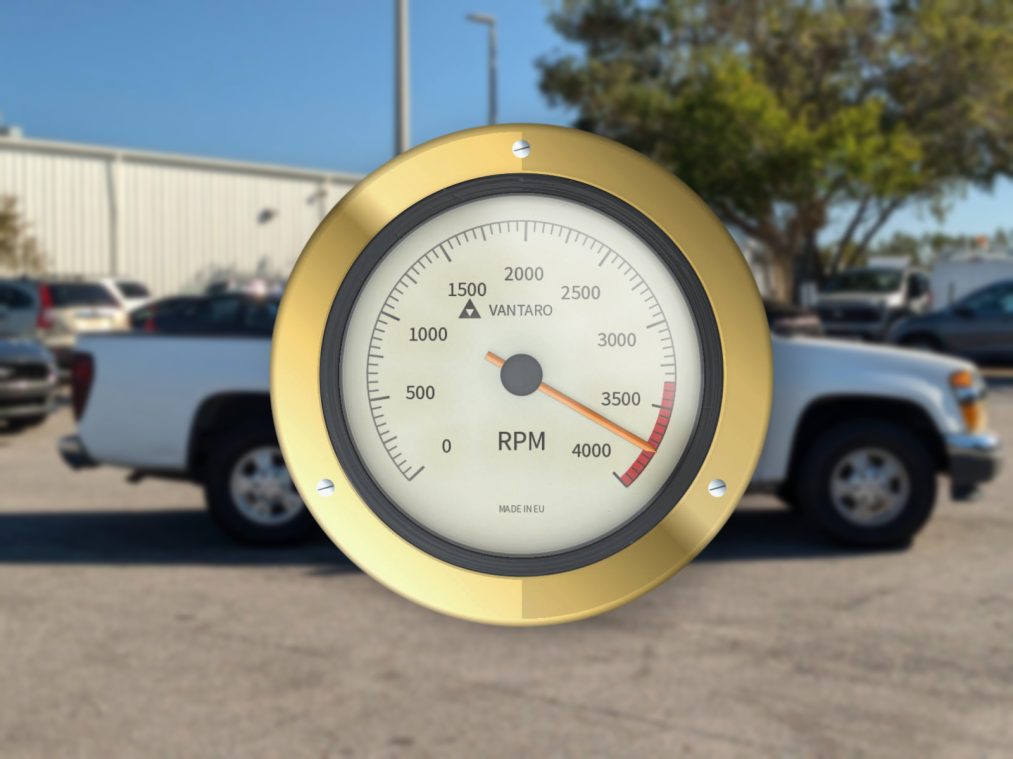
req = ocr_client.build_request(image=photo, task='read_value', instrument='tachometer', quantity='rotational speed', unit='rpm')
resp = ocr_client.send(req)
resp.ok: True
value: 3750 rpm
